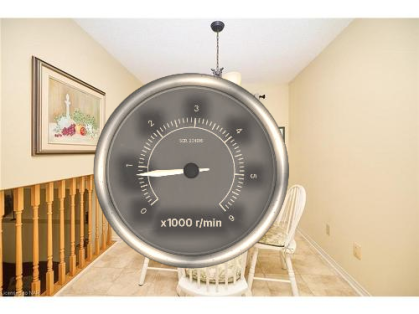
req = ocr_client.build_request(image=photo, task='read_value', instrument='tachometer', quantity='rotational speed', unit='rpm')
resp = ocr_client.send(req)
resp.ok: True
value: 800 rpm
